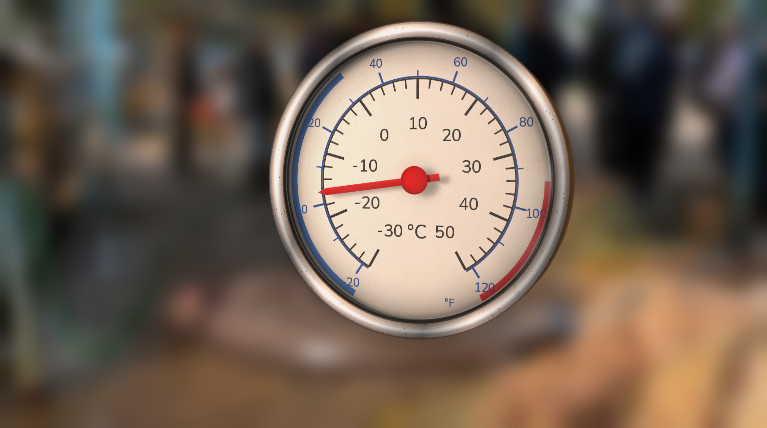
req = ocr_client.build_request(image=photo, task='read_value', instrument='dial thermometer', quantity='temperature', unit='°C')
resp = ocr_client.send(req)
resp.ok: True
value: -16 °C
